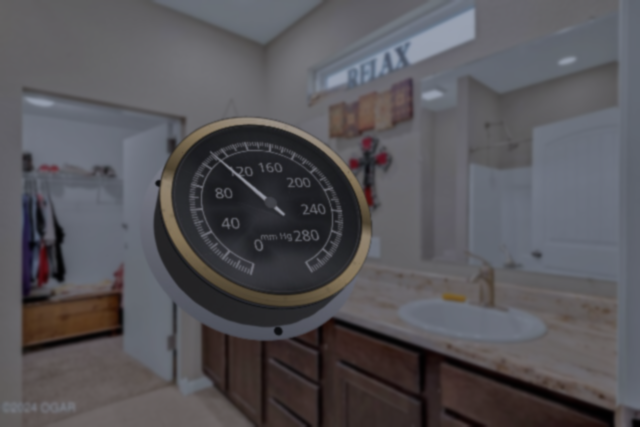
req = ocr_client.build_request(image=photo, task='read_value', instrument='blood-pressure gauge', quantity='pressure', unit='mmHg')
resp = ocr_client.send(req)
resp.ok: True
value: 110 mmHg
